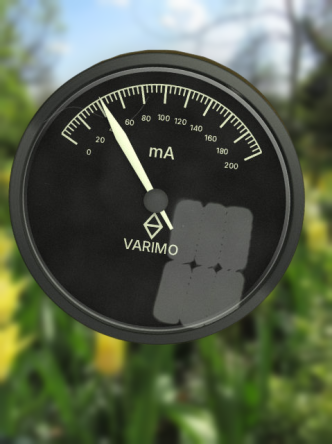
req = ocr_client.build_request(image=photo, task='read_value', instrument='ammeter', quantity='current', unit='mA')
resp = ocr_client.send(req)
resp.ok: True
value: 44 mA
